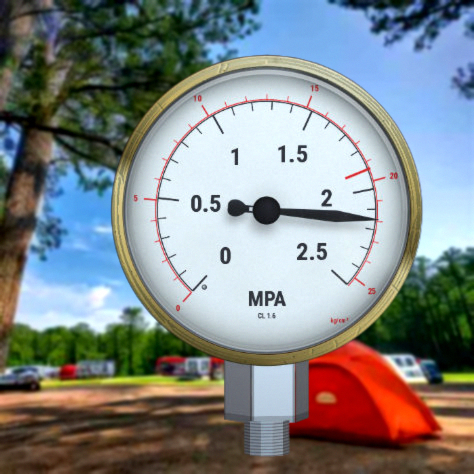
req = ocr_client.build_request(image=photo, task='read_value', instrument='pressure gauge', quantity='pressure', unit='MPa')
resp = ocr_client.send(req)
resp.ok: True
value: 2.15 MPa
